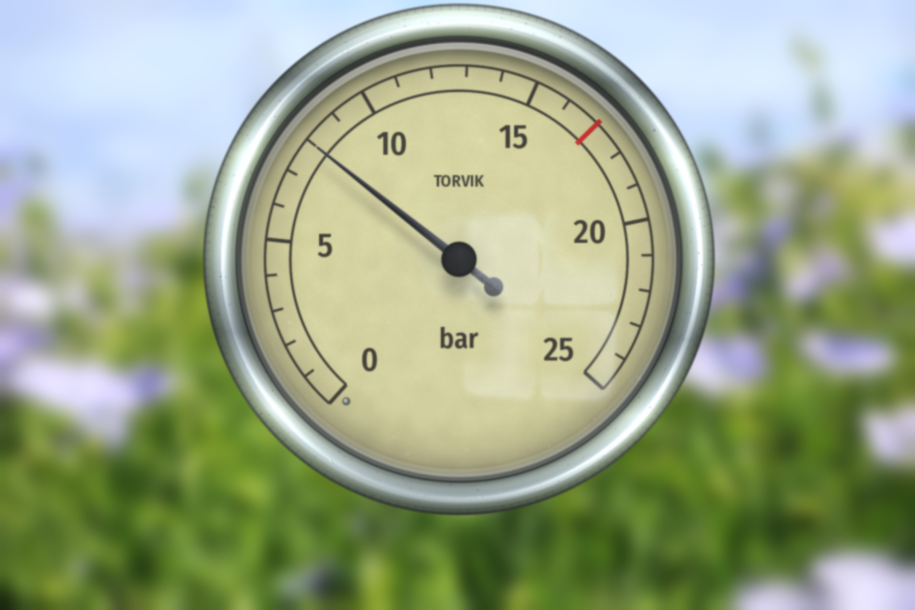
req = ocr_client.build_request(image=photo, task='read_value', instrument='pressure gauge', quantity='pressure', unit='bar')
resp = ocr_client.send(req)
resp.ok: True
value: 8 bar
